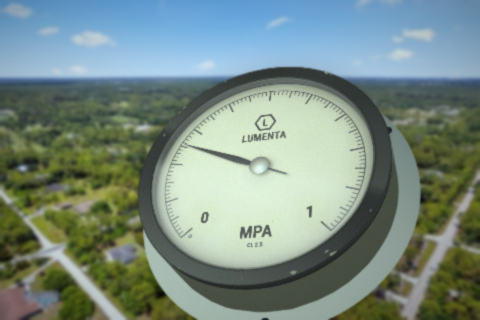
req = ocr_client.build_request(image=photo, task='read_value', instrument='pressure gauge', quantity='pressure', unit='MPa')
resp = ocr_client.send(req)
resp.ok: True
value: 0.25 MPa
